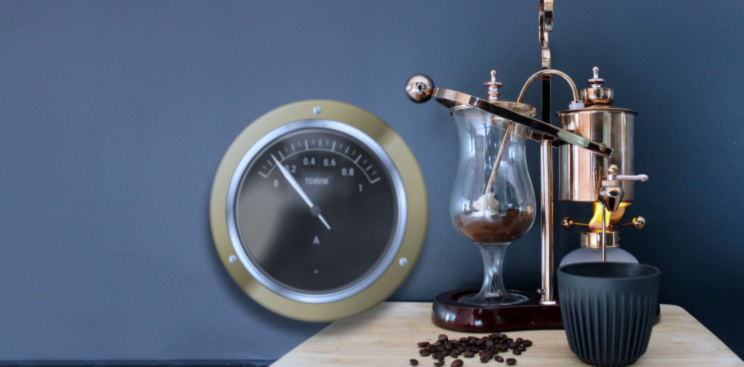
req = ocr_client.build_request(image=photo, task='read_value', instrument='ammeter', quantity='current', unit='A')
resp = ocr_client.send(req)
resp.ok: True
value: 0.15 A
